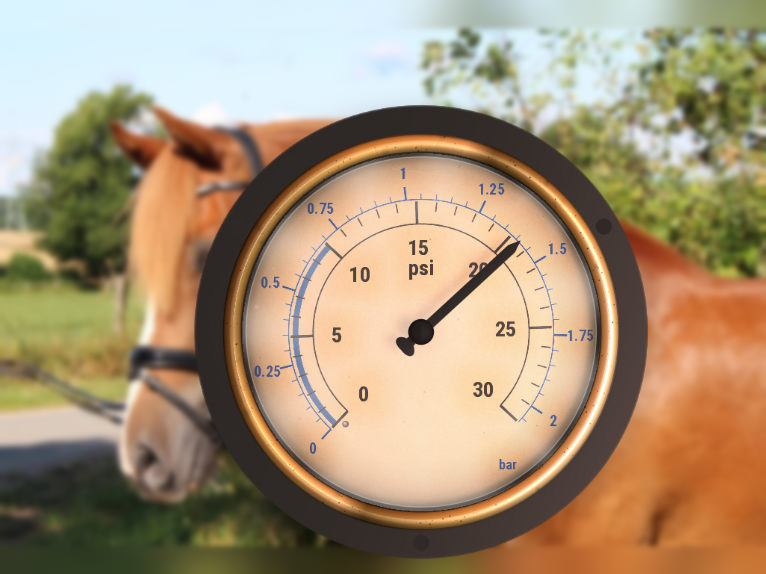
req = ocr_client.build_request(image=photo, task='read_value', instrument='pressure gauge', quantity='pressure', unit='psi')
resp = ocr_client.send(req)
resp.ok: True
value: 20.5 psi
